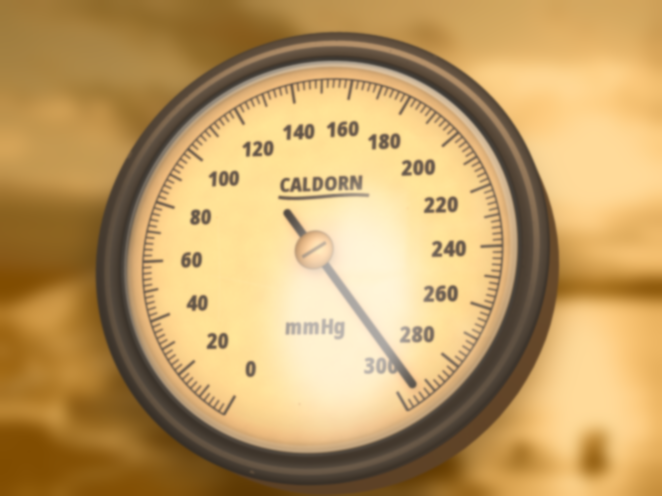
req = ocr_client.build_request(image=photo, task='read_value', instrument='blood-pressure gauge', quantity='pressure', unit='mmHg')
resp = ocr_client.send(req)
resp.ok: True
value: 294 mmHg
